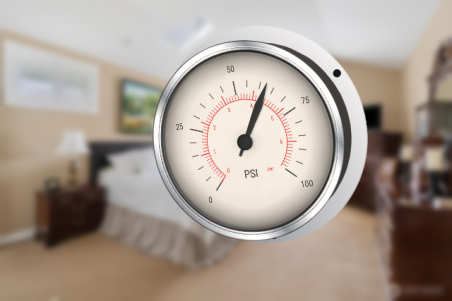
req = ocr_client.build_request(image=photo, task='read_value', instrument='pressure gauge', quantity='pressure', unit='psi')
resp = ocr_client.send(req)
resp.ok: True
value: 62.5 psi
